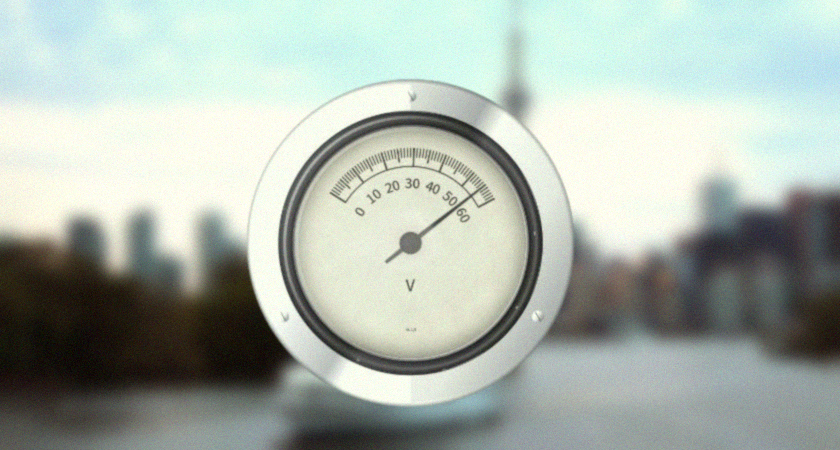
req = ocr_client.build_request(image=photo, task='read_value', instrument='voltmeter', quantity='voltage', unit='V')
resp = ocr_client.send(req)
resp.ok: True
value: 55 V
